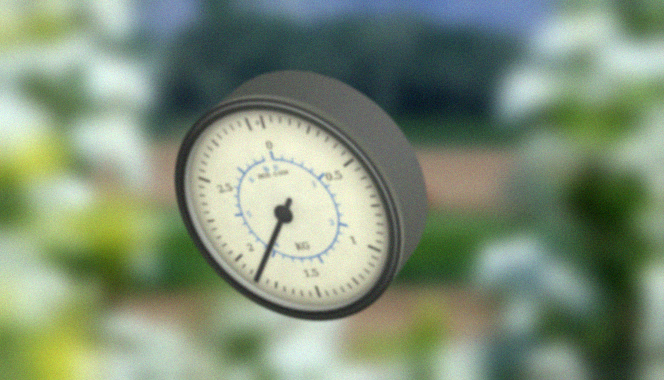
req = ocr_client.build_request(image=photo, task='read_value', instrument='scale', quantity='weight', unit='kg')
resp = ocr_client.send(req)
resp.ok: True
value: 1.85 kg
